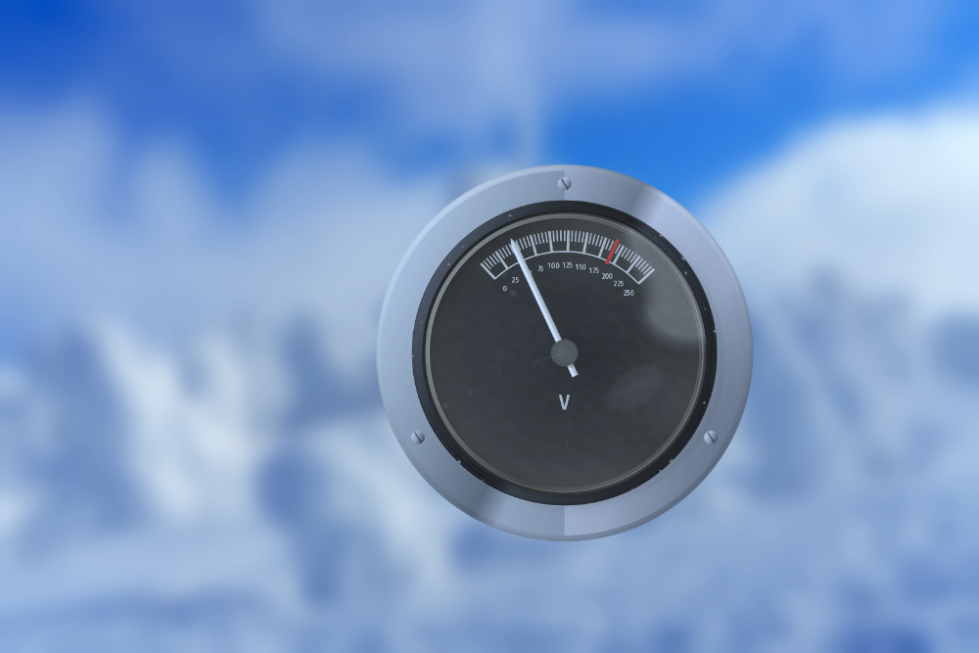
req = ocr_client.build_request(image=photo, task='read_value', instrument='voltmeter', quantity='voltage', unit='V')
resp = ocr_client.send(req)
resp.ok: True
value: 50 V
